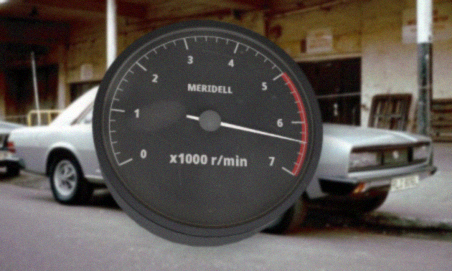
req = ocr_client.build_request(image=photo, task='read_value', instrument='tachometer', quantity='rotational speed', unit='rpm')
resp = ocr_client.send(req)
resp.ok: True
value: 6400 rpm
